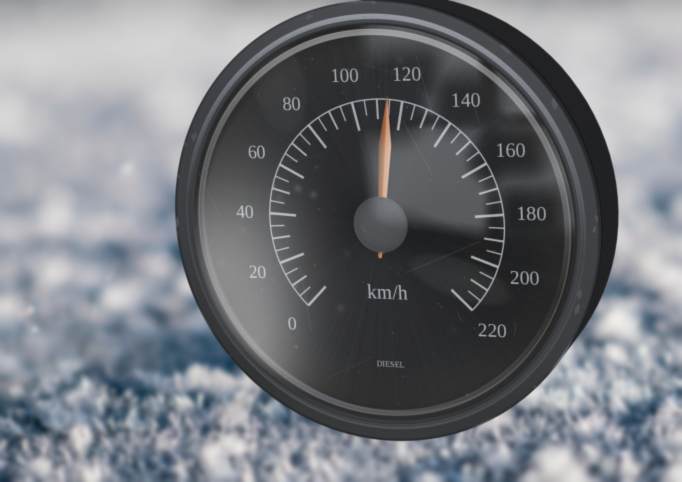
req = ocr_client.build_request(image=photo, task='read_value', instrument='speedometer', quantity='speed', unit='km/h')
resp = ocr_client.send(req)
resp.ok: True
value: 115 km/h
